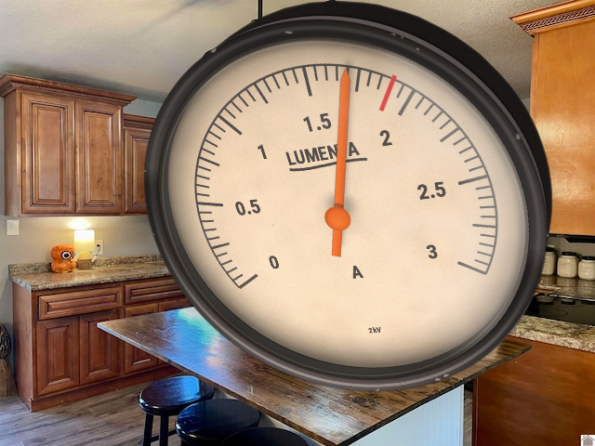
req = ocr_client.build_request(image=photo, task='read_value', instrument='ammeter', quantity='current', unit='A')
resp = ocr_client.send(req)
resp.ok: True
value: 1.7 A
